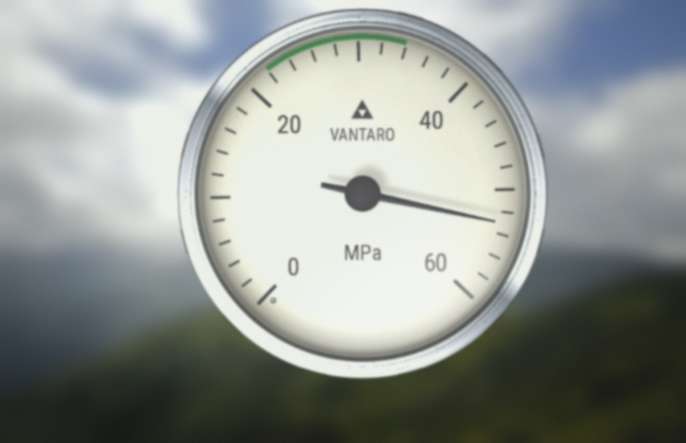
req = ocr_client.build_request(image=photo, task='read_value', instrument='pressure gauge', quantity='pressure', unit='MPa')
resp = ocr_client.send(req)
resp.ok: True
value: 53 MPa
